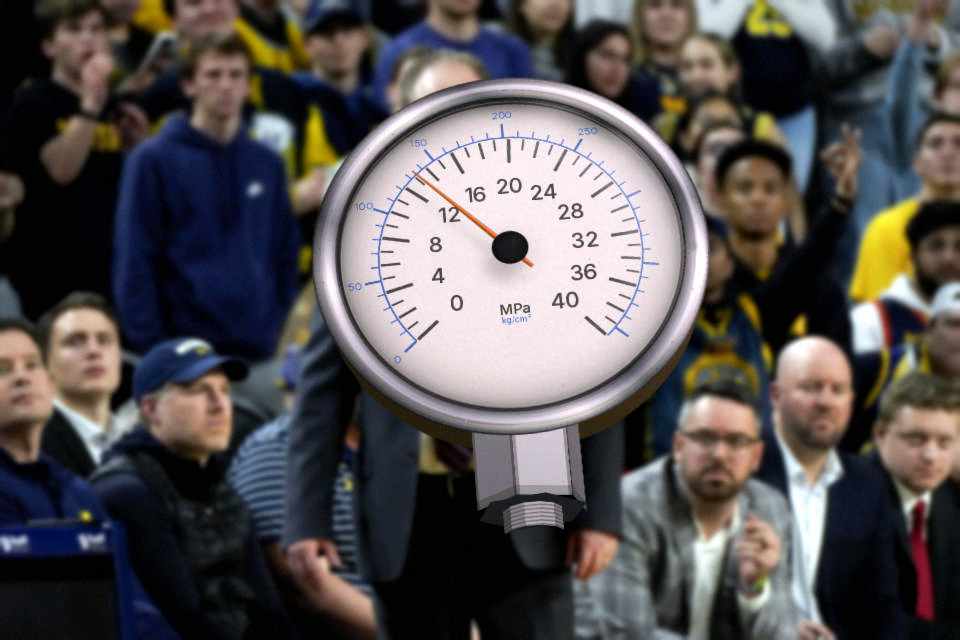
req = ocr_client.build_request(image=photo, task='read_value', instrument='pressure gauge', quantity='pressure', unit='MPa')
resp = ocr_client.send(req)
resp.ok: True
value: 13 MPa
